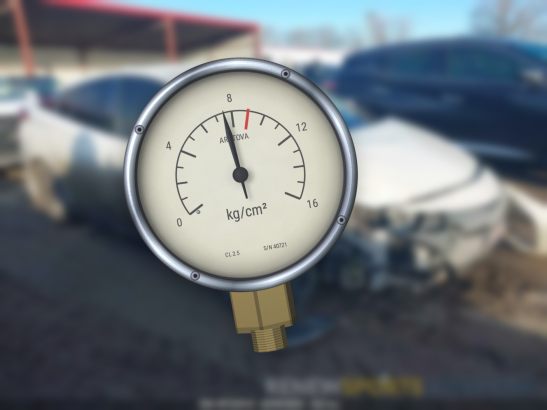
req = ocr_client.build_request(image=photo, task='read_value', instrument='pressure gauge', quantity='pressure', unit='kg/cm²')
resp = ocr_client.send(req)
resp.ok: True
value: 7.5 kg/cm²
